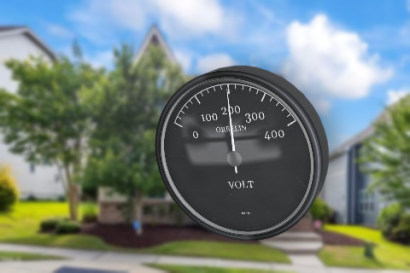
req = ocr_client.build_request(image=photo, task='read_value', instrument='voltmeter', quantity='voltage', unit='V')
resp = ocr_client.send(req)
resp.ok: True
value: 200 V
